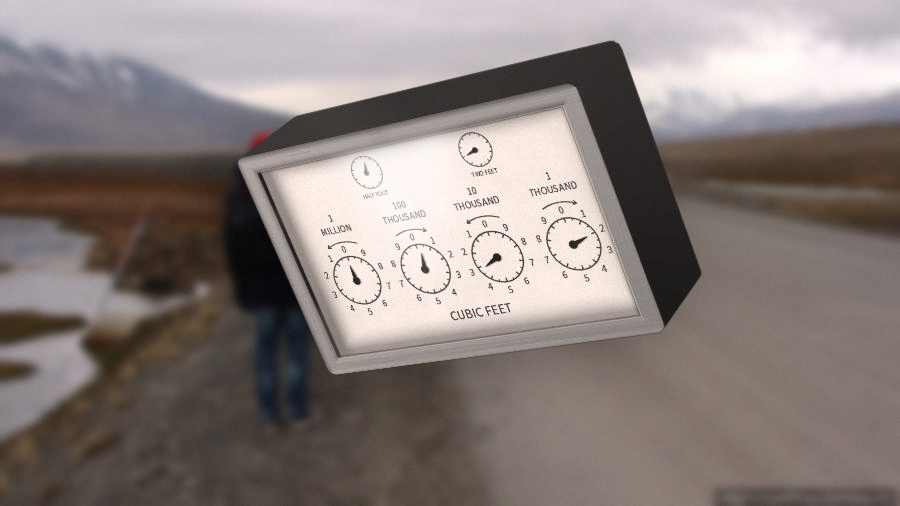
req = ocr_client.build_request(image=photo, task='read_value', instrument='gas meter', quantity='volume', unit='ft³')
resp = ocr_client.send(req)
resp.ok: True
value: 3200 ft³
